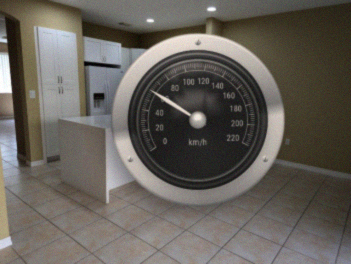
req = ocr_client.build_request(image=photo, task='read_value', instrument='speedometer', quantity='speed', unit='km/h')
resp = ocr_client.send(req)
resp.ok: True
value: 60 km/h
